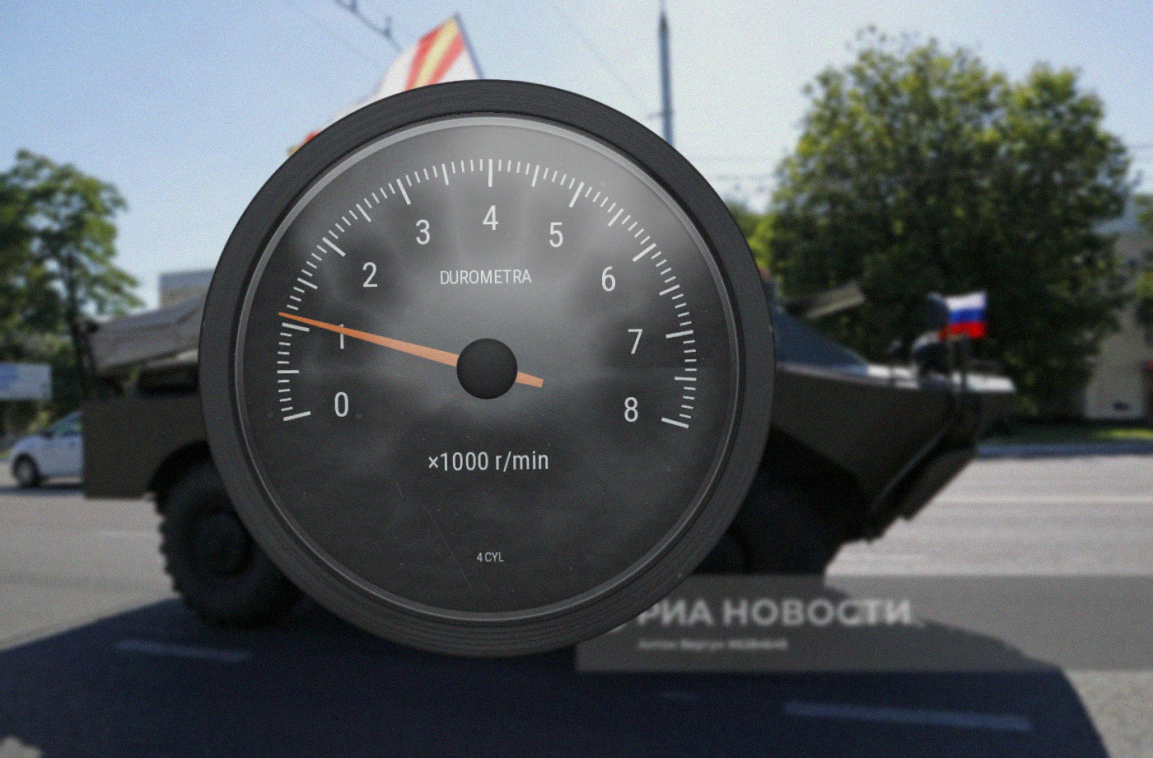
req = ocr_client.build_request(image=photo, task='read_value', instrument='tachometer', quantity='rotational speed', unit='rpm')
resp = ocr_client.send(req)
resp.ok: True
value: 1100 rpm
